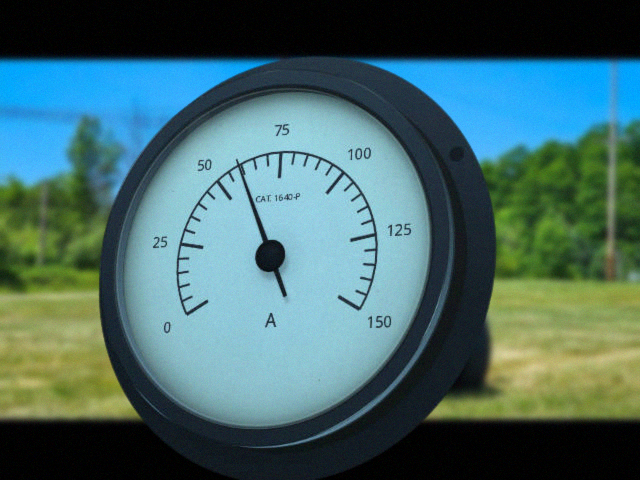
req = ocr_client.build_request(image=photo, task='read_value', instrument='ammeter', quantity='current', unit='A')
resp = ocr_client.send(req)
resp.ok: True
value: 60 A
